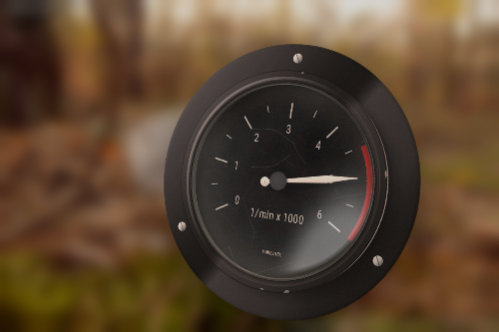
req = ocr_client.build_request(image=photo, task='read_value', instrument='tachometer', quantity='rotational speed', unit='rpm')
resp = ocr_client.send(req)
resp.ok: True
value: 5000 rpm
